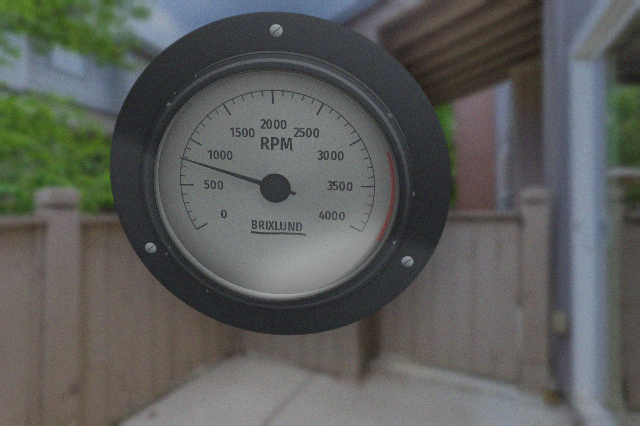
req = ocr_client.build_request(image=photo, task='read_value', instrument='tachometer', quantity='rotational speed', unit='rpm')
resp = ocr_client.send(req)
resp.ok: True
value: 800 rpm
